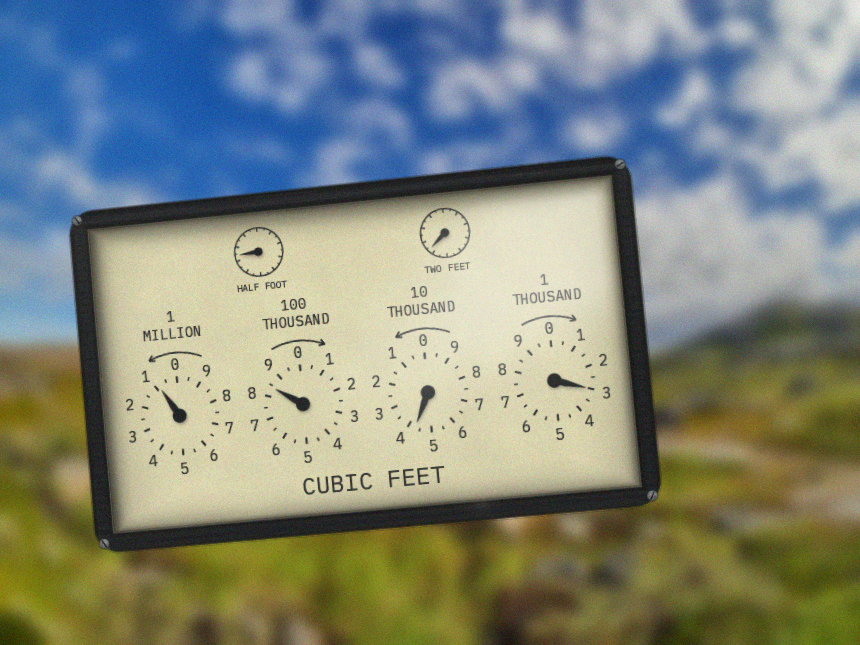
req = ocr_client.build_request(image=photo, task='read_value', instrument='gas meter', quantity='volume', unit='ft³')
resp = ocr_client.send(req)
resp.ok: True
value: 84300 ft³
